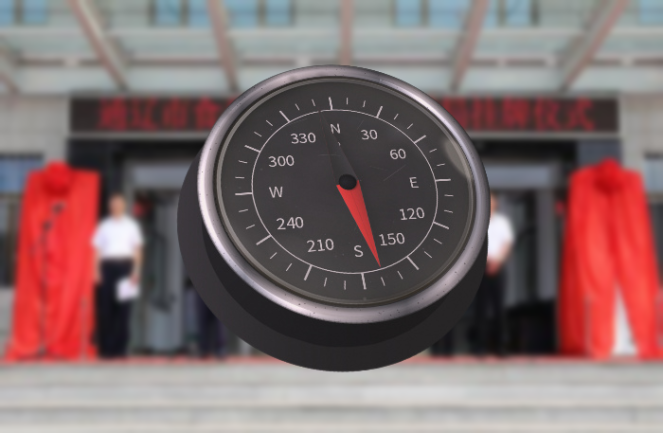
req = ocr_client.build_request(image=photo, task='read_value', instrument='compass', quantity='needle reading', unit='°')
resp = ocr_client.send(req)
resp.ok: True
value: 170 °
